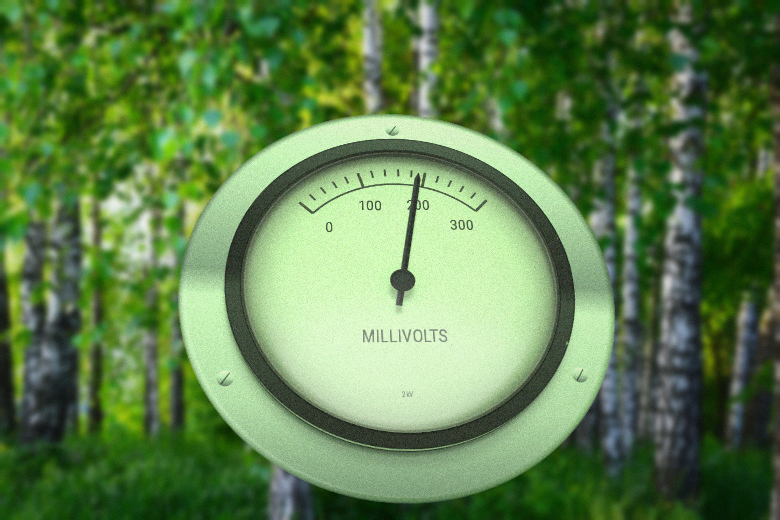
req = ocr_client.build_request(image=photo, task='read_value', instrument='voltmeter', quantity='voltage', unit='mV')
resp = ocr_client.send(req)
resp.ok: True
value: 190 mV
